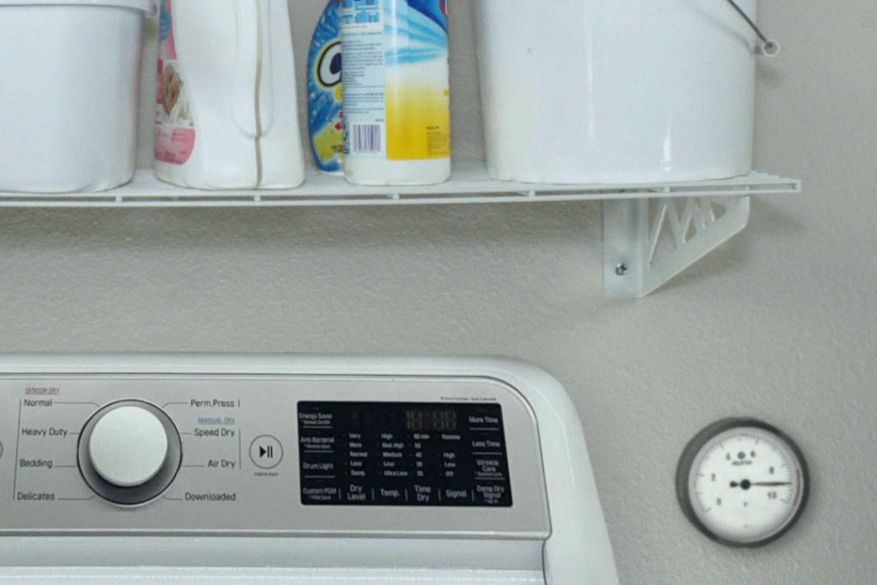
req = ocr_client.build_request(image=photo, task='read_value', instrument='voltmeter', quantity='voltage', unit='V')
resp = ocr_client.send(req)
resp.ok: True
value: 9 V
